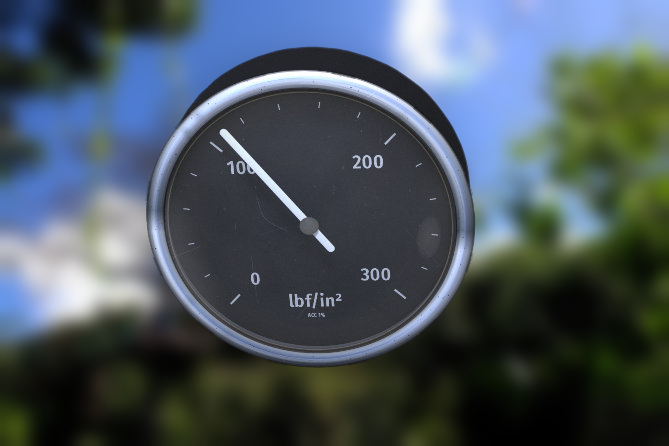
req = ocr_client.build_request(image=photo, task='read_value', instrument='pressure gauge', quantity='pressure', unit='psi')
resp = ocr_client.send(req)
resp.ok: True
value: 110 psi
